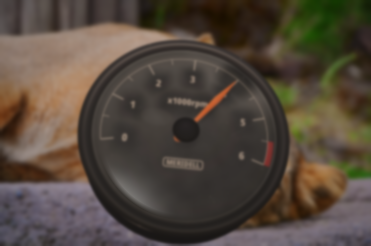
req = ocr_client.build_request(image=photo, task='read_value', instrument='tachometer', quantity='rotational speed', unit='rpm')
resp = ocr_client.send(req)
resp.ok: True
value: 4000 rpm
